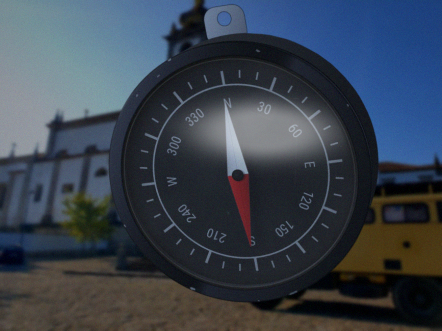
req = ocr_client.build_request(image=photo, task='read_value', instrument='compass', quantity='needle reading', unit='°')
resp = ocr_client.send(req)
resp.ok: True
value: 180 °
